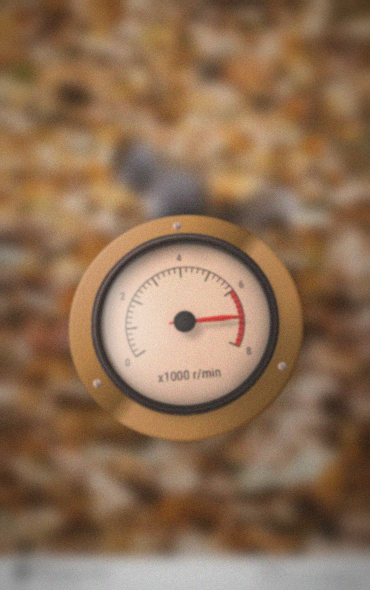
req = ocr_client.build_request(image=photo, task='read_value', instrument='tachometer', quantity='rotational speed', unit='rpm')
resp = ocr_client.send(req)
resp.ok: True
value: 7000 rpm
